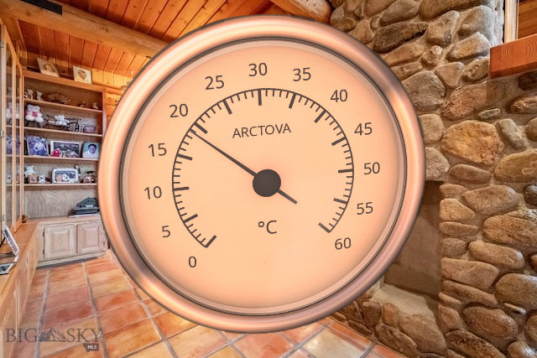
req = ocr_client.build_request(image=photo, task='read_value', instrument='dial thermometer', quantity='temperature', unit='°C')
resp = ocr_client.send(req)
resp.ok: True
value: 19 °C
